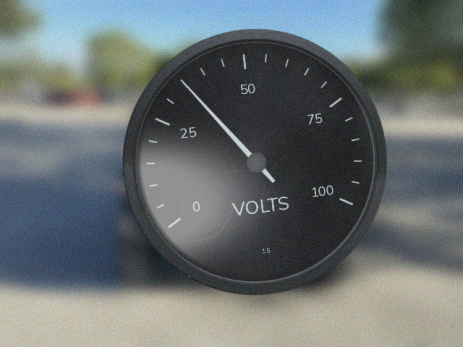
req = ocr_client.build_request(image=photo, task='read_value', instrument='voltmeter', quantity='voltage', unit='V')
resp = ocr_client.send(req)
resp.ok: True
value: 35 V
